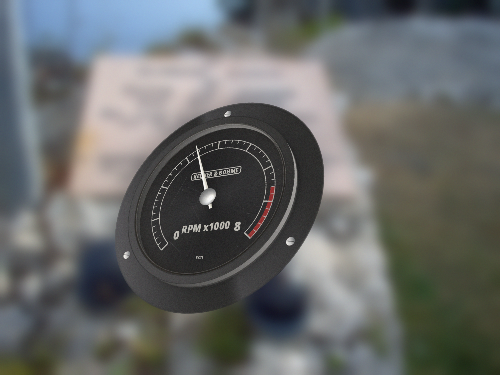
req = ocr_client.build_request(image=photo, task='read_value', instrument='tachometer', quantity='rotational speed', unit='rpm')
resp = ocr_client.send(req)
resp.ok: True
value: 3400 rpm
